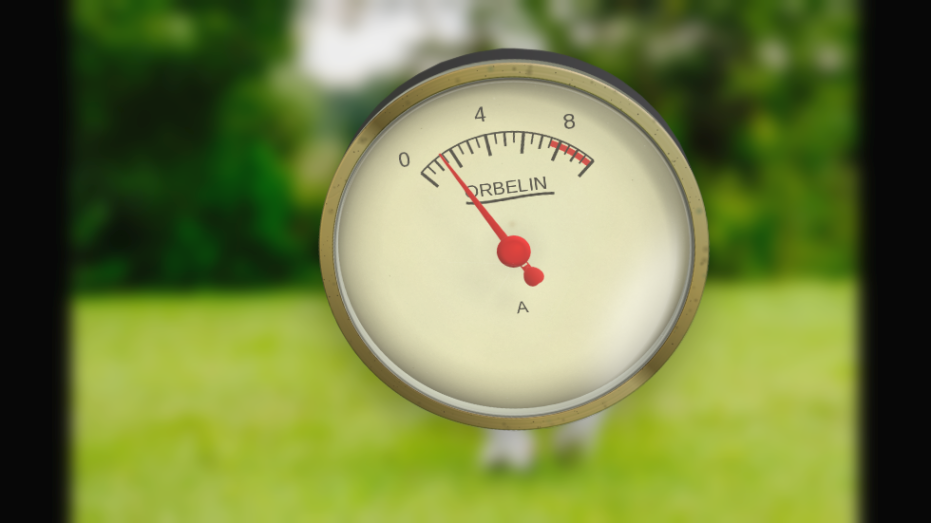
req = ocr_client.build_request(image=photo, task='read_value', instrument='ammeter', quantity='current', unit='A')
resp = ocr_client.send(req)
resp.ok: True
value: 1.5 A
